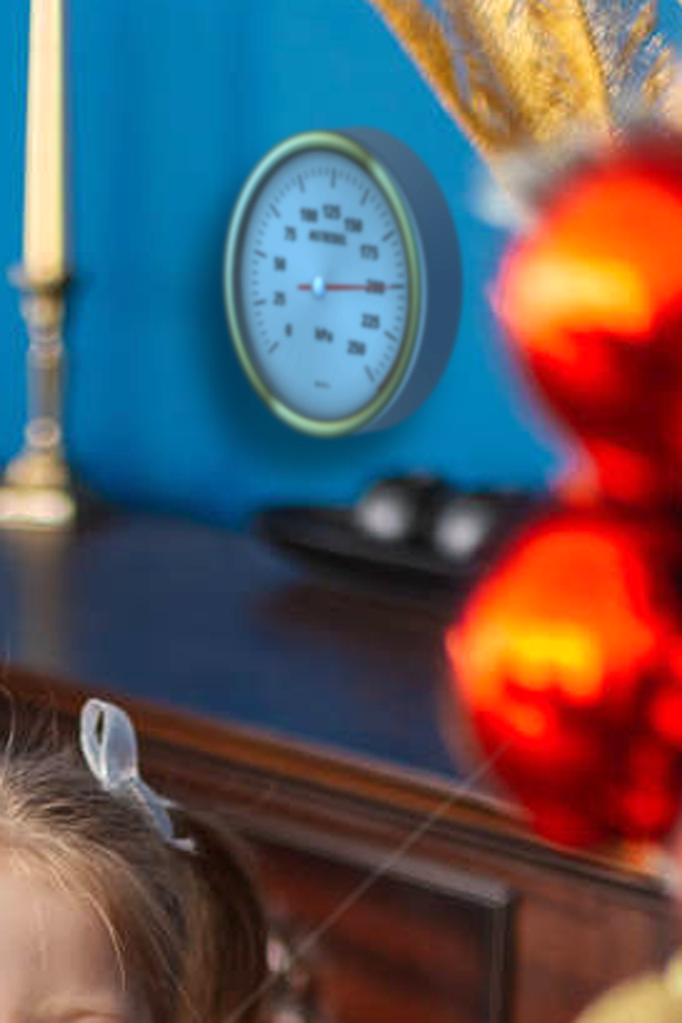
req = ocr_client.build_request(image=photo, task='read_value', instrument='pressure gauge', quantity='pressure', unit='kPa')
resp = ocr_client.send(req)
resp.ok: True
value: 200 kPa
